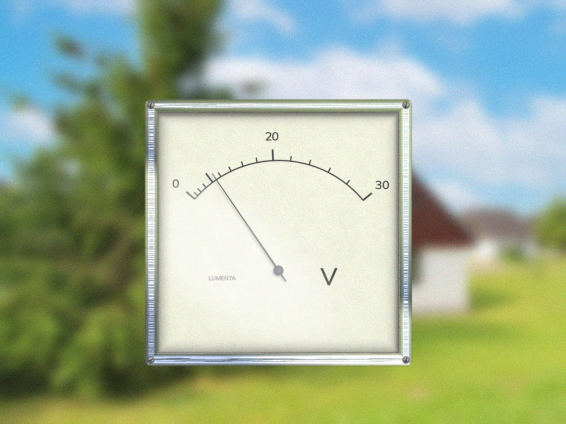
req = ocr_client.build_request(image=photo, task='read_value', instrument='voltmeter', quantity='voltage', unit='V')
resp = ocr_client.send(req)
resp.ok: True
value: 11 V
